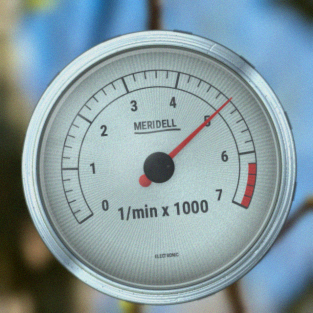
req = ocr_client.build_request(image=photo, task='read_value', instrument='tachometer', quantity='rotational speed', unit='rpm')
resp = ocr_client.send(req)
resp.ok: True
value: 5000 rpm
